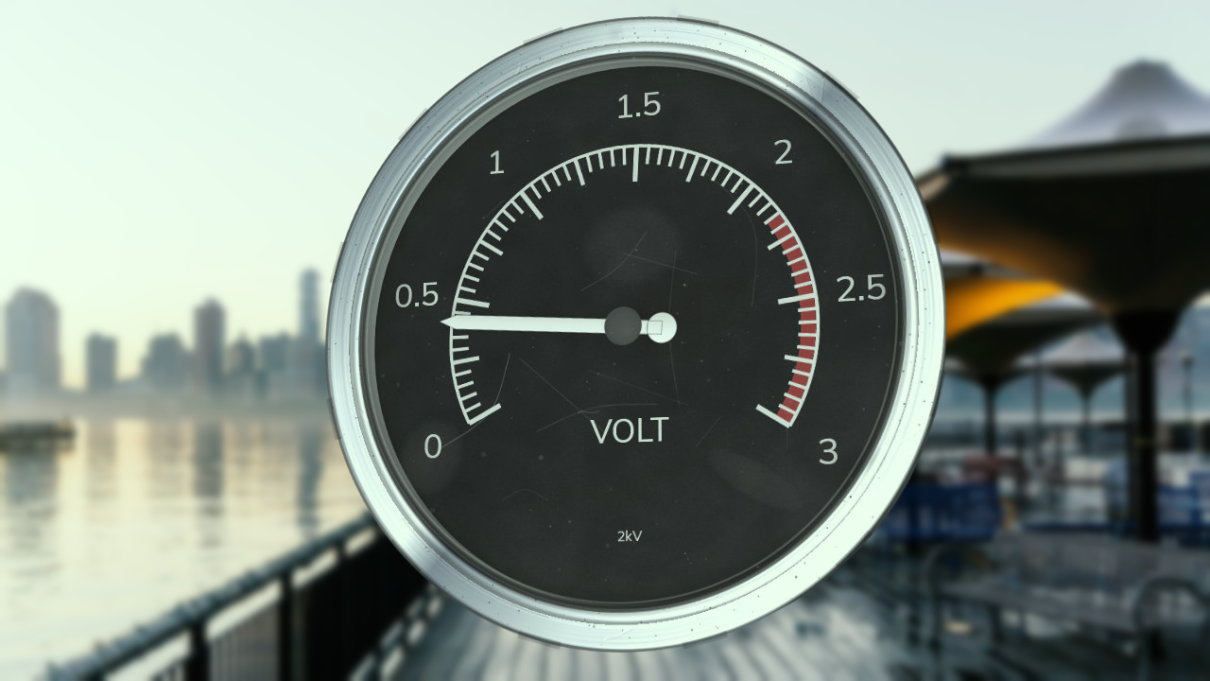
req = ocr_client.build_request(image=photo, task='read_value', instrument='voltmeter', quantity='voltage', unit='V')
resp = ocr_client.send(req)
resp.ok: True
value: 0.4 V
